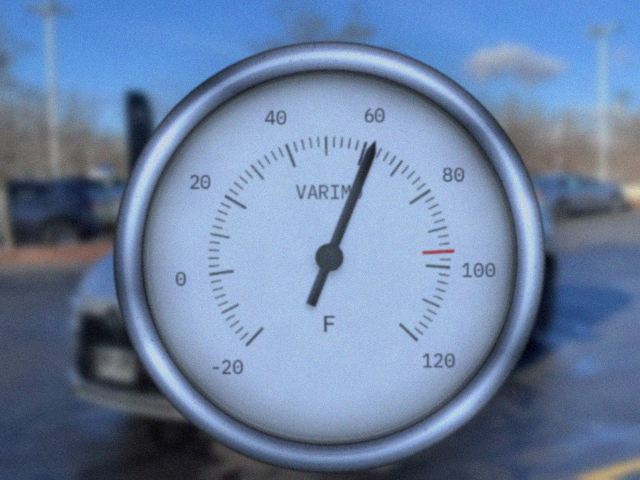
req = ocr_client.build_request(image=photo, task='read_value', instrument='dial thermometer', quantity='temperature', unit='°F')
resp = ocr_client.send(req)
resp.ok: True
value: 62 °F
